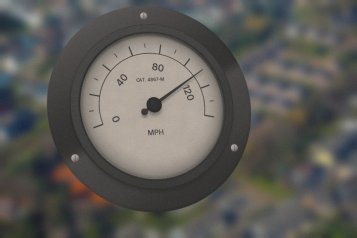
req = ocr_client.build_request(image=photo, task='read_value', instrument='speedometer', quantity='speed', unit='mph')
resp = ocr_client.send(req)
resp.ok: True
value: 110 mph
